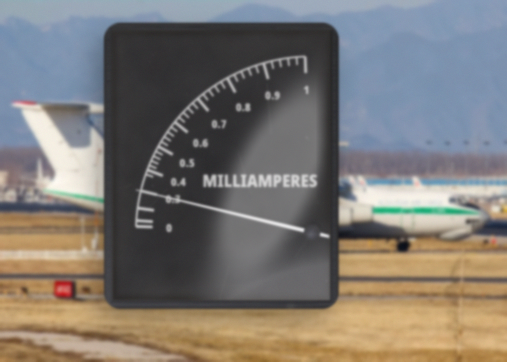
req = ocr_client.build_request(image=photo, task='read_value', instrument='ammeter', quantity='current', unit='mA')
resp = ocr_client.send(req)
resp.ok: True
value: 0.3 mA
